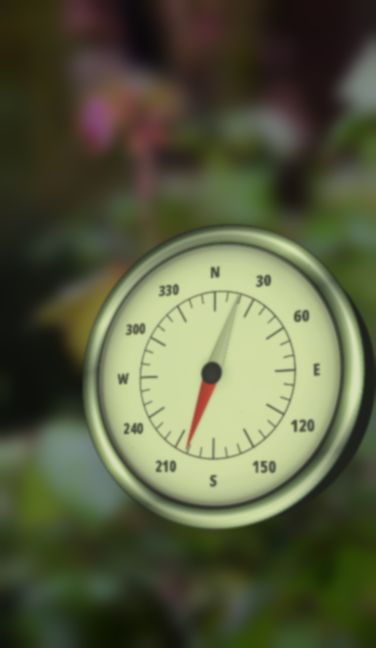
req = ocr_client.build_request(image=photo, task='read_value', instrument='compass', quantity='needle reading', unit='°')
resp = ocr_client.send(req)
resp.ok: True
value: 200 °
